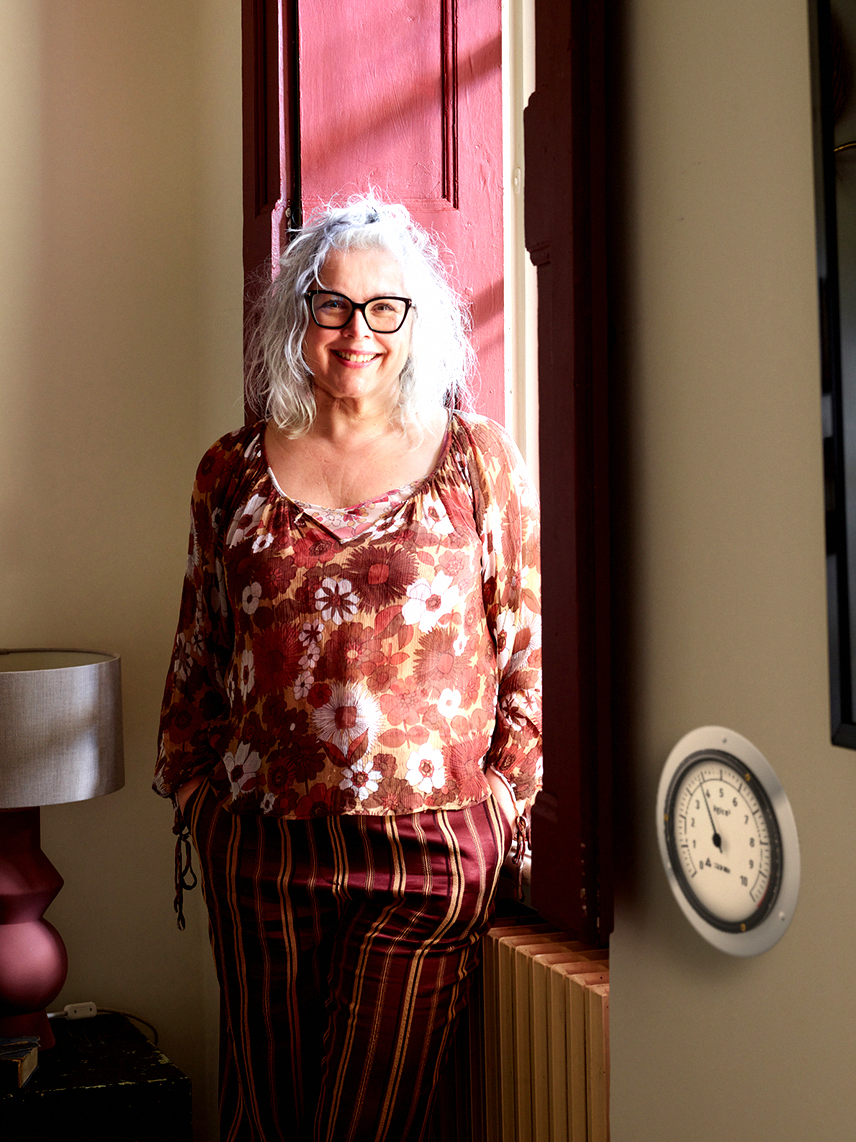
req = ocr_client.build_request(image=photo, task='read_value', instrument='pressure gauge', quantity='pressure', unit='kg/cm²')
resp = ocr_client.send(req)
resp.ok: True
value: 4 kg/cm²
